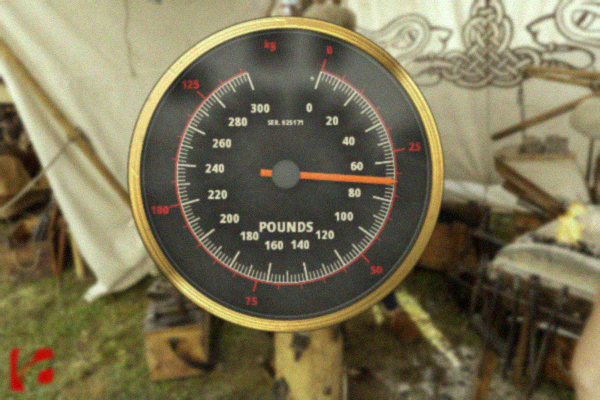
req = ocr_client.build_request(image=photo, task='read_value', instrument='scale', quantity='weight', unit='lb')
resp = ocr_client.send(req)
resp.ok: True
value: 70 lb
